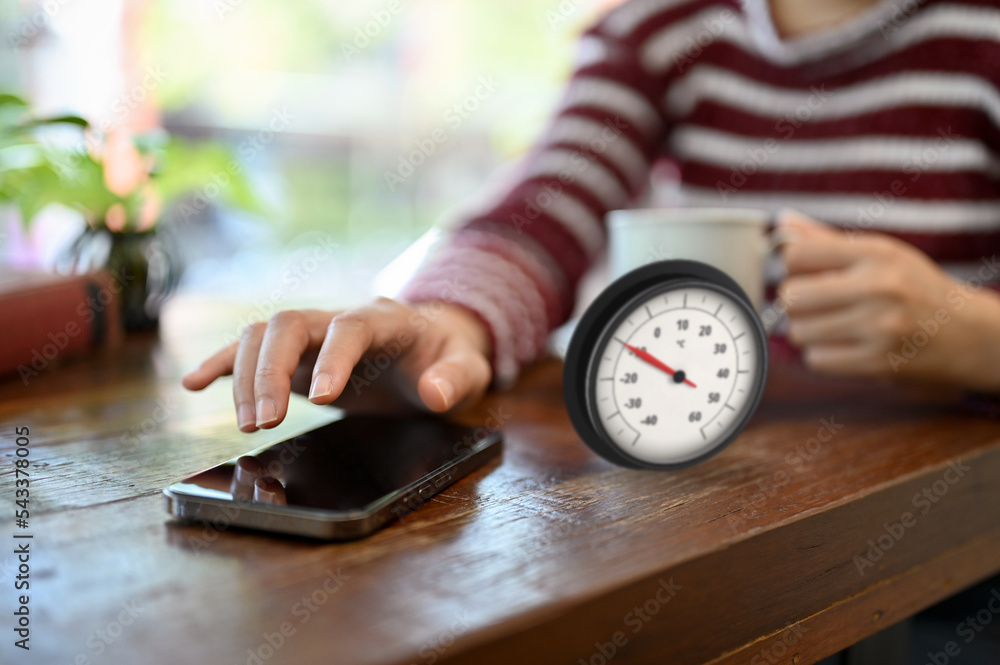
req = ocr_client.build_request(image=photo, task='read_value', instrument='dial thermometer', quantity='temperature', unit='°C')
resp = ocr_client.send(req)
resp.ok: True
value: -10 °C
